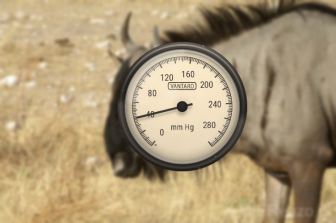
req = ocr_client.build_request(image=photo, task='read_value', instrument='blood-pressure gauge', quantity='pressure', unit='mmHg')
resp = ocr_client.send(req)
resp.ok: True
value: 40 mmHg
